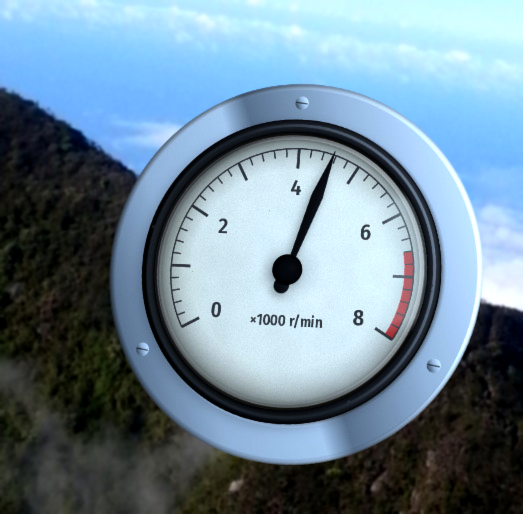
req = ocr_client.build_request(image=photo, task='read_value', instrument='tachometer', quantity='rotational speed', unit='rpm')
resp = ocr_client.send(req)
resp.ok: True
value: 4600 rpm
